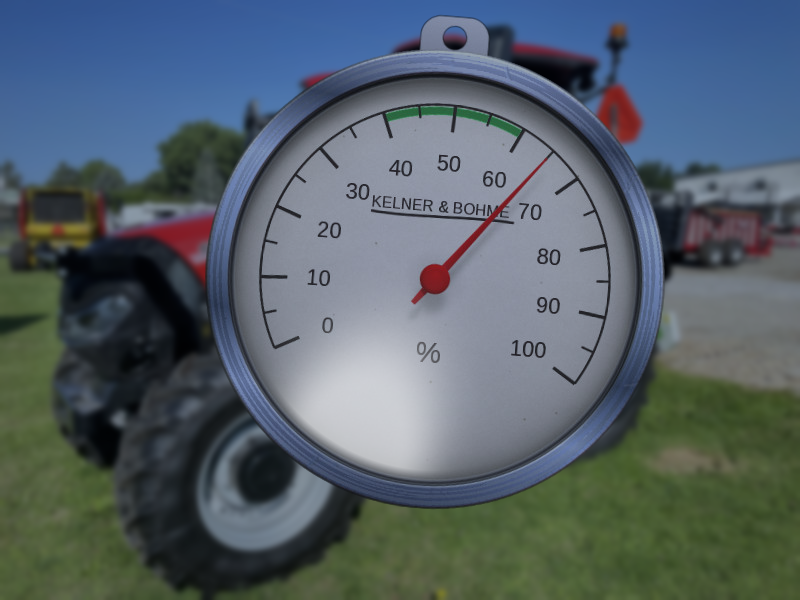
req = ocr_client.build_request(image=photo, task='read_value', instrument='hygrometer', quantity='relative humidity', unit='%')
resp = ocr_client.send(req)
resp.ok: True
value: 65 %
